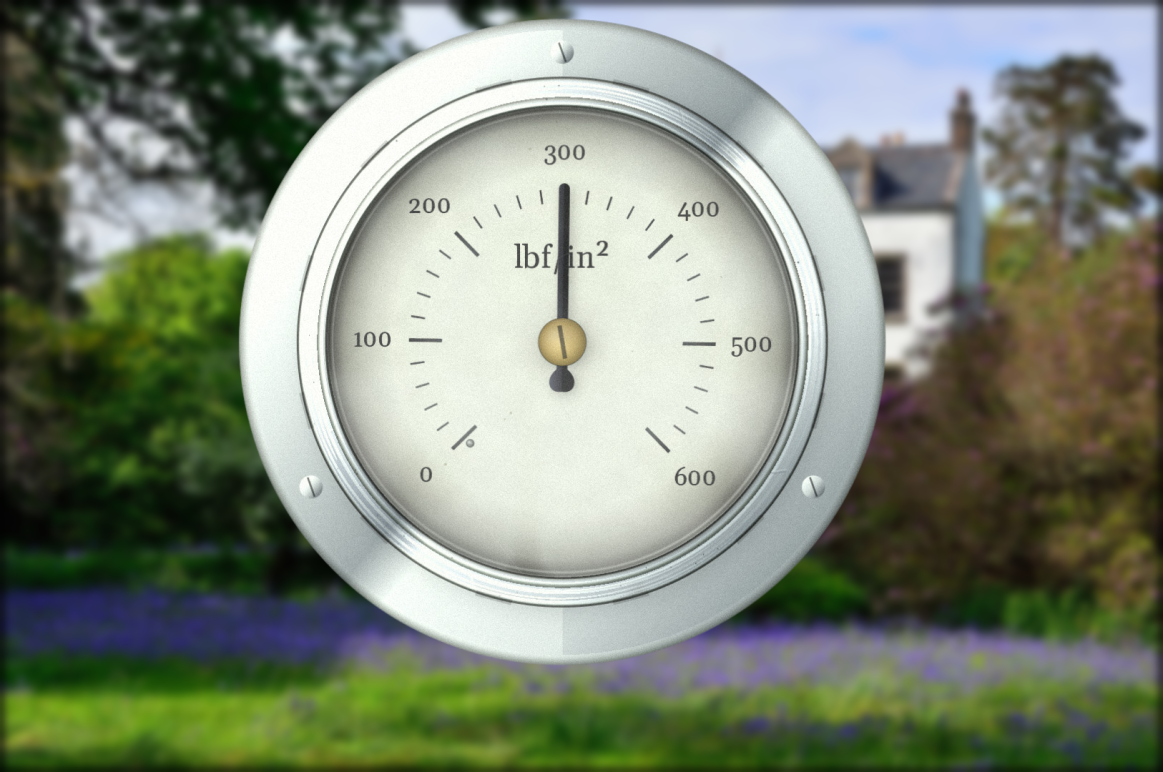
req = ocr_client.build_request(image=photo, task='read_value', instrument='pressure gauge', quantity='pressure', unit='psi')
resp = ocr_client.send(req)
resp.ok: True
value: 300 psi
